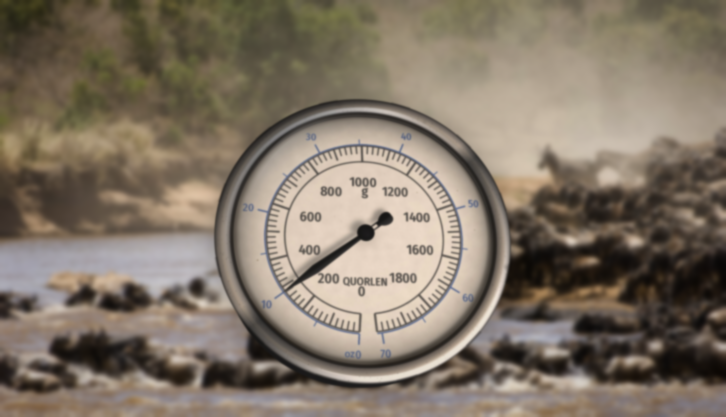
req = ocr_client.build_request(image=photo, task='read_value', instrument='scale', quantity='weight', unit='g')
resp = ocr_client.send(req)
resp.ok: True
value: 280 g
